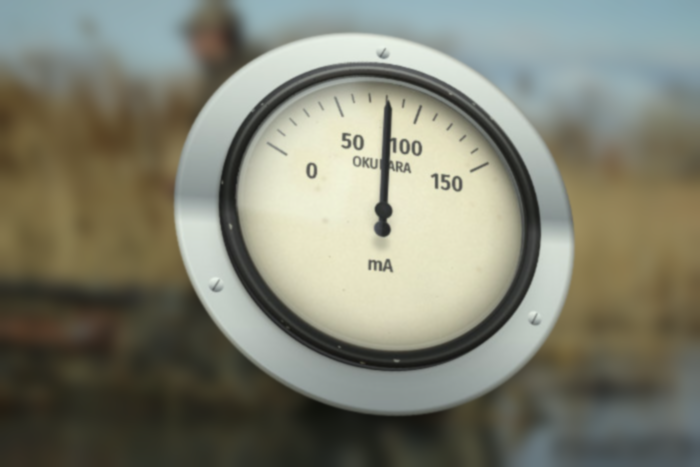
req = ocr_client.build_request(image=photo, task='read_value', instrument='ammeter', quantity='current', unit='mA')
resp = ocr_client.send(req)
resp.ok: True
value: 80 mA
